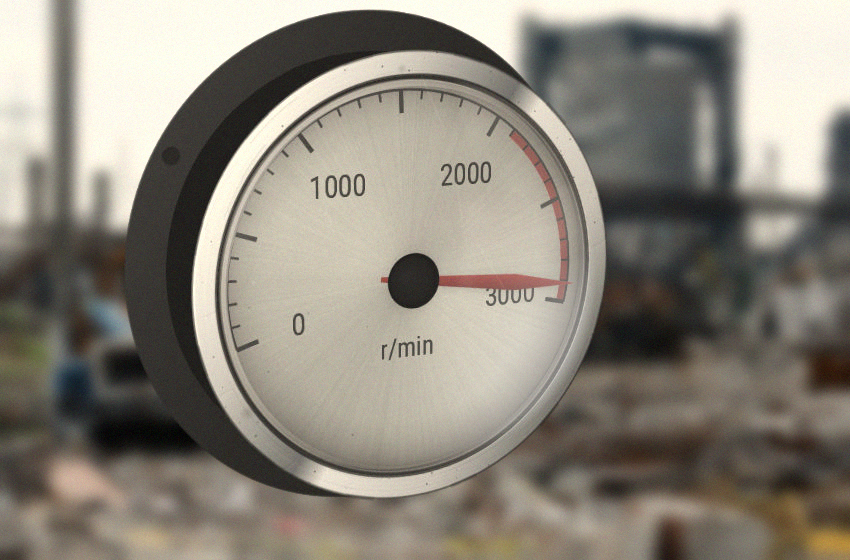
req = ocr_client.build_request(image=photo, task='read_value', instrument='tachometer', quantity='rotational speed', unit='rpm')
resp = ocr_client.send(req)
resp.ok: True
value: 2900 rpm
